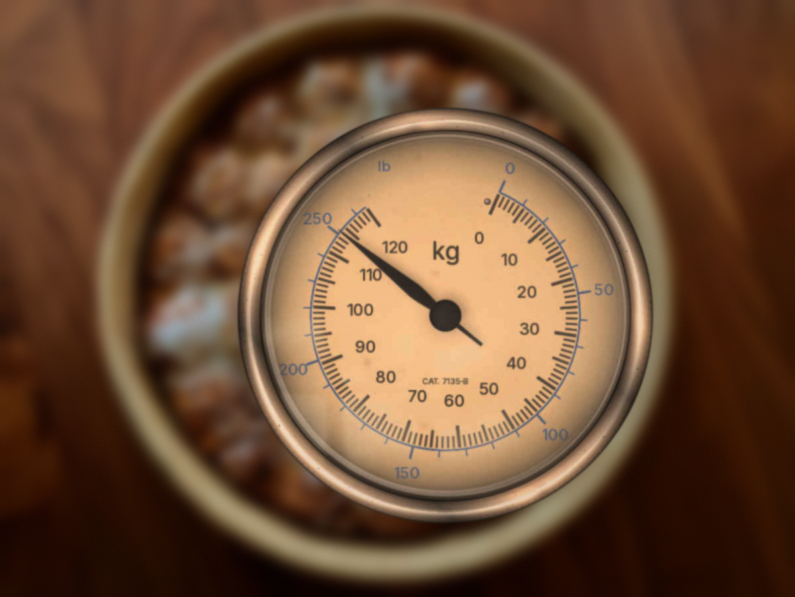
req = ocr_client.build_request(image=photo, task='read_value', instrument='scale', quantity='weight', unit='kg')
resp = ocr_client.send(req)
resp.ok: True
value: 114 kg
